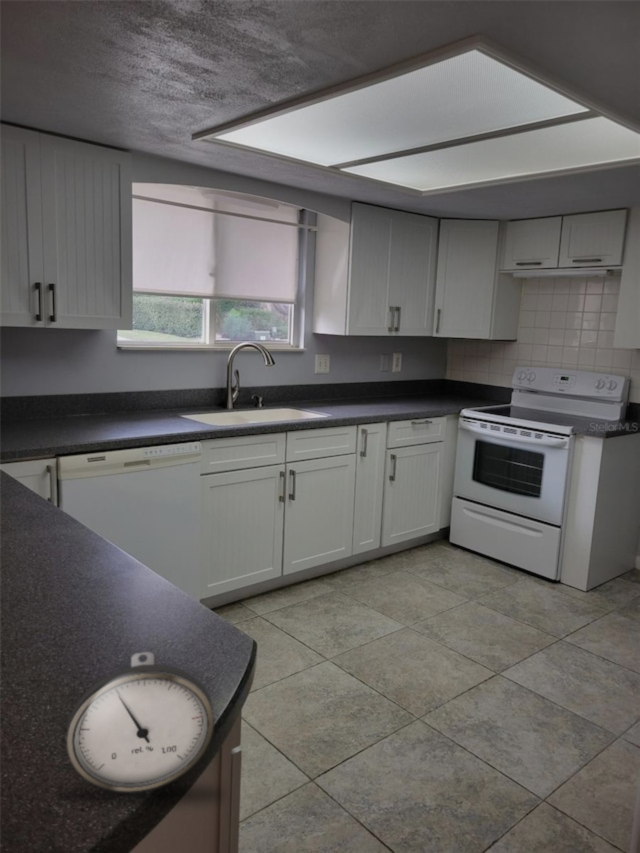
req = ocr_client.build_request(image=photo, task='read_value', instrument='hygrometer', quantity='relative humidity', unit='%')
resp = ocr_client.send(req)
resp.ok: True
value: 40 %
